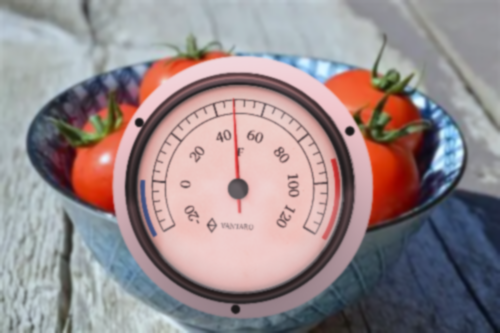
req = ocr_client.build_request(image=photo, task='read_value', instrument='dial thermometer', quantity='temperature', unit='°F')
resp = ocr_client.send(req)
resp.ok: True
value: 48 °F
